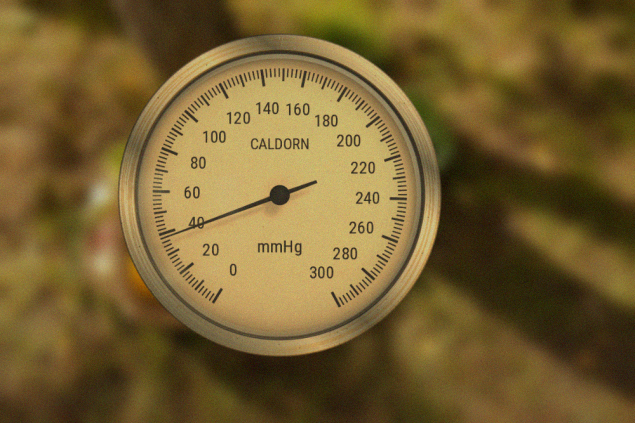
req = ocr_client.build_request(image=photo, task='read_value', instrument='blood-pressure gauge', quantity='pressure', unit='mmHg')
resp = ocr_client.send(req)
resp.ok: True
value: 38 mmHg
